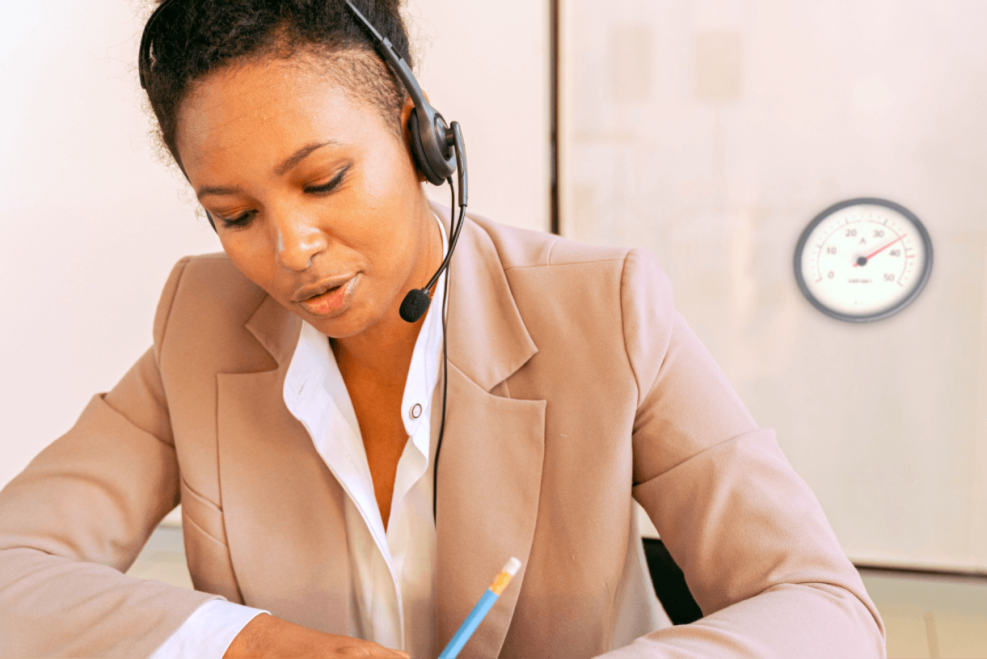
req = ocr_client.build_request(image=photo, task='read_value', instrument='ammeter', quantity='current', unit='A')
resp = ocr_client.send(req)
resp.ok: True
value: 36 A
